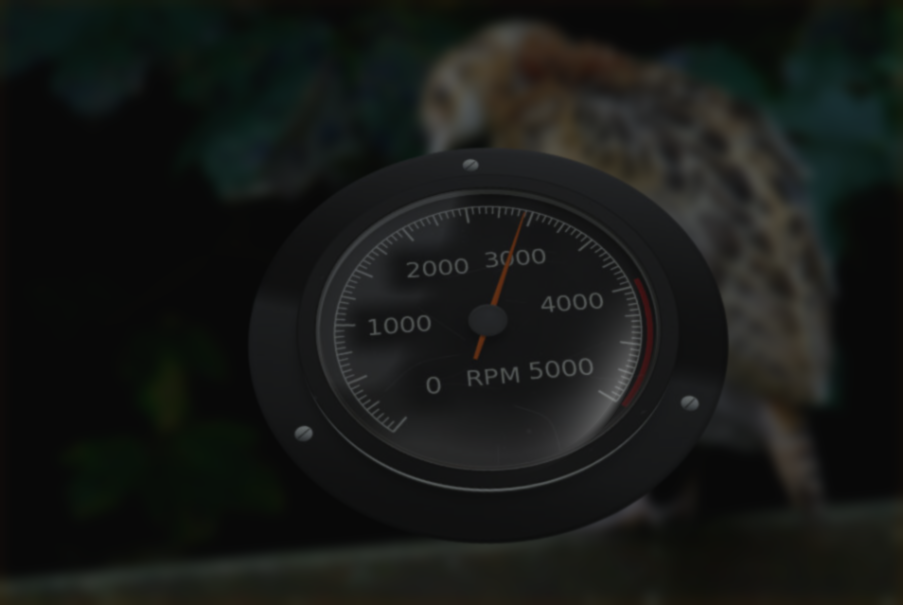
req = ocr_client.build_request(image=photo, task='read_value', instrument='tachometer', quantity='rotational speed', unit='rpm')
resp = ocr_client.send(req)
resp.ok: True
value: 2950 rpm
